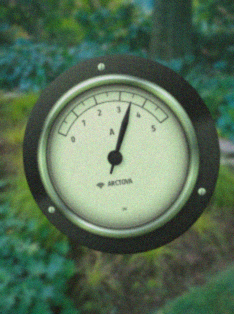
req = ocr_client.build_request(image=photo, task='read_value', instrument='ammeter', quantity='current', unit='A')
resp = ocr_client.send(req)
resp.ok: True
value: 3.5 A
